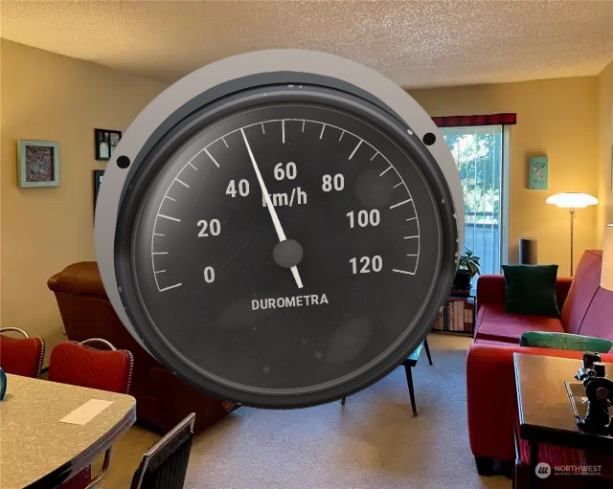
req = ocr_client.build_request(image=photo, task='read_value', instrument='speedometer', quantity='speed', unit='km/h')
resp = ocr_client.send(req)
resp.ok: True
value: 50 km/h
